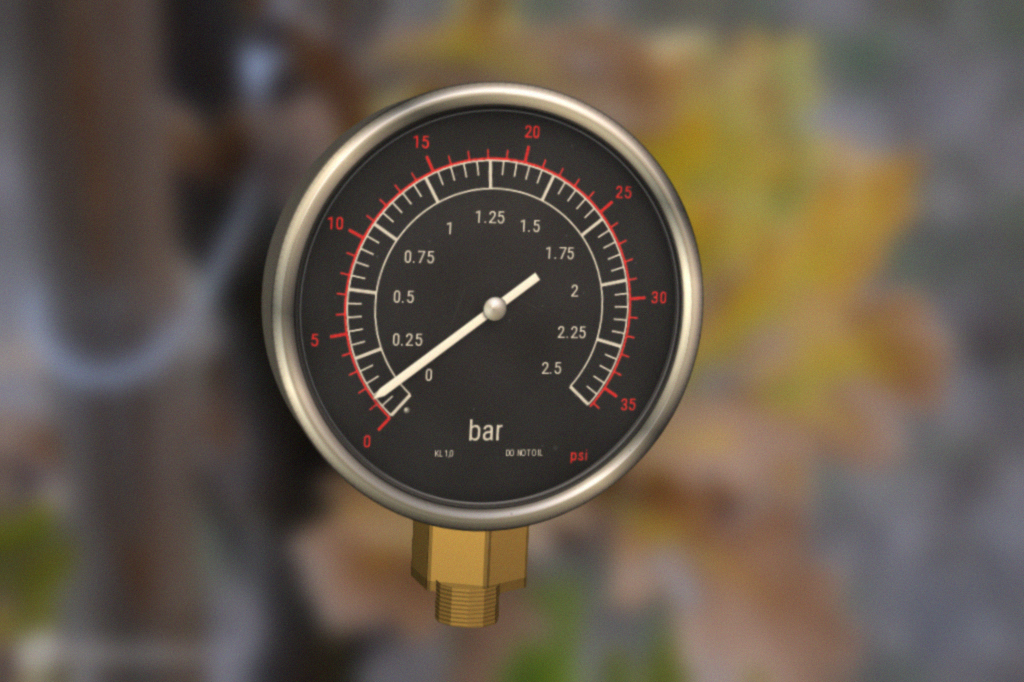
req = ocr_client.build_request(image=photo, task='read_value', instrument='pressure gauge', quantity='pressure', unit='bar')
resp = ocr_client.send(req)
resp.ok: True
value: 0.1 bar
